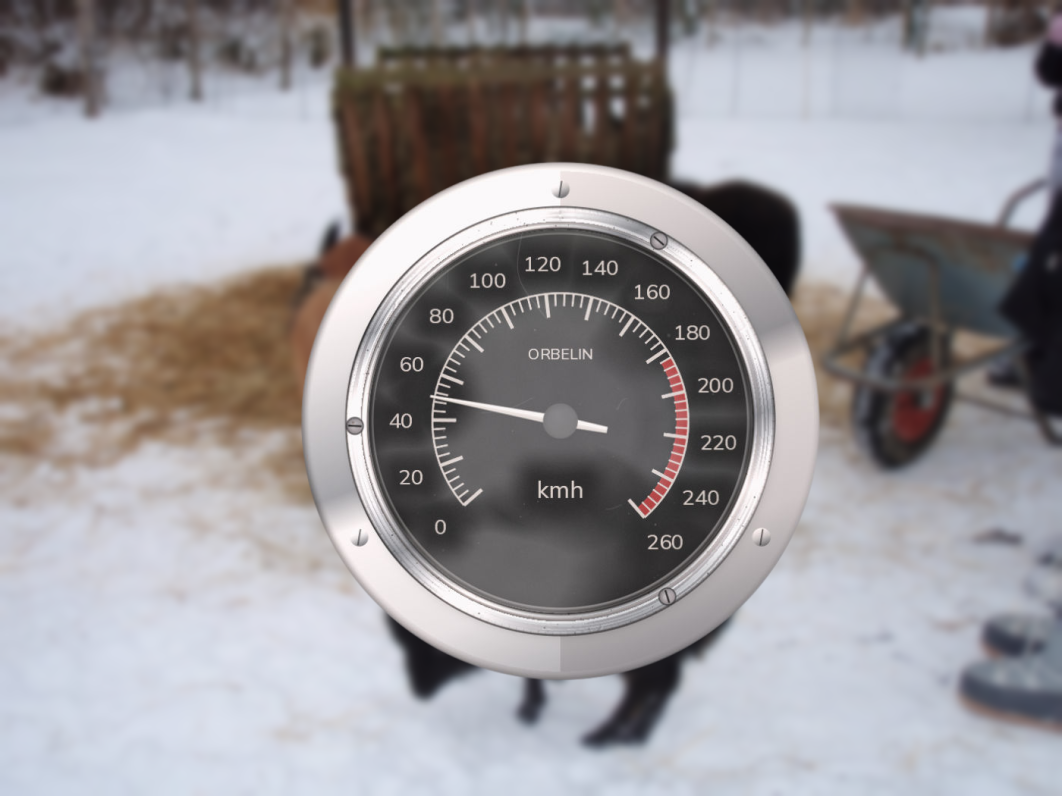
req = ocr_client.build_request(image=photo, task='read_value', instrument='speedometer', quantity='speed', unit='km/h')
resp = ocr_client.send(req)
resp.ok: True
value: 50 km/h
